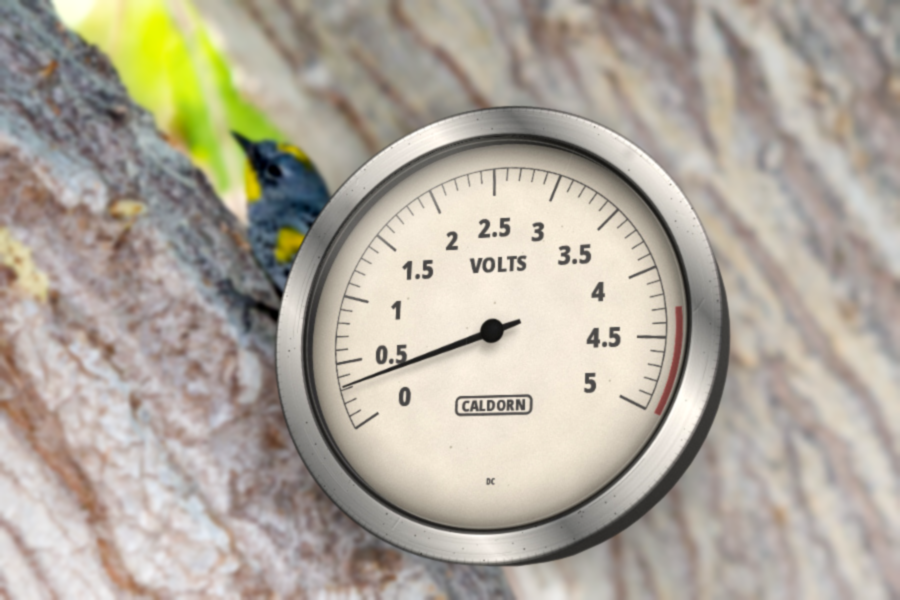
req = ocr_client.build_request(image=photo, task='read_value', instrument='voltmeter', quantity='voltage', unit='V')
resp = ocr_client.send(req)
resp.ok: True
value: 0.3 V
